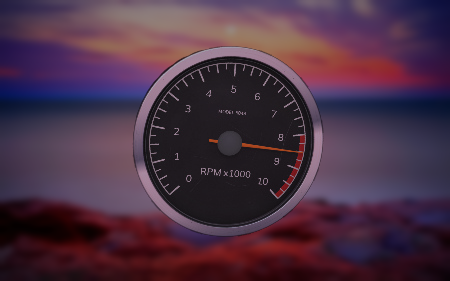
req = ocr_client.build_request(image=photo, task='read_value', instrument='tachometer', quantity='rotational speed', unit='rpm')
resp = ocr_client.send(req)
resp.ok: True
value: 8500 rpm
